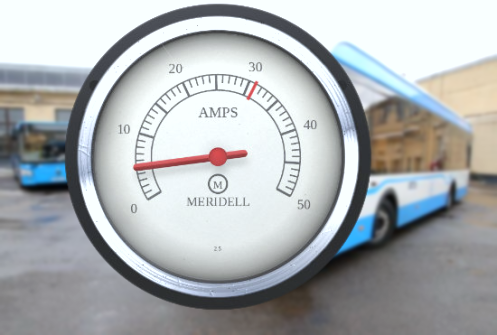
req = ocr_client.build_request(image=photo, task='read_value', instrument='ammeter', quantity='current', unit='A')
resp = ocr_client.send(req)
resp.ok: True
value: 5 A
